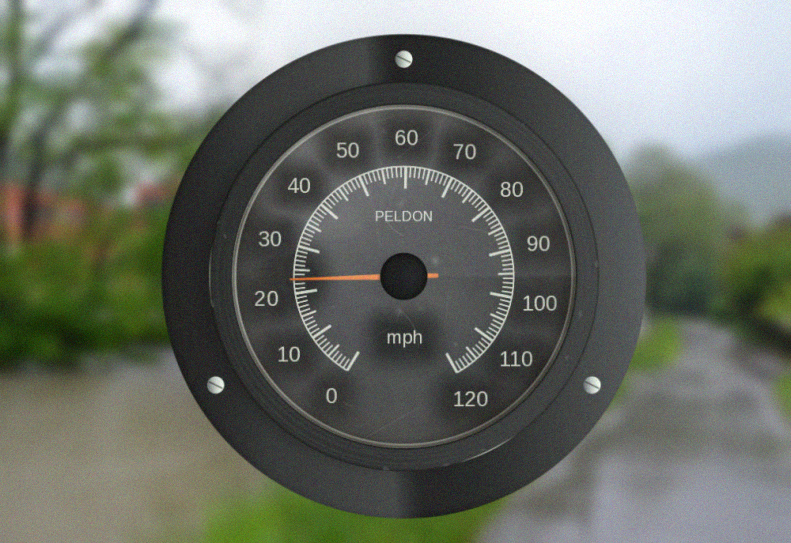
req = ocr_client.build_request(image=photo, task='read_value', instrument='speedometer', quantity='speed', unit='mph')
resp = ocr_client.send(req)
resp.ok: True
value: 23 mph
